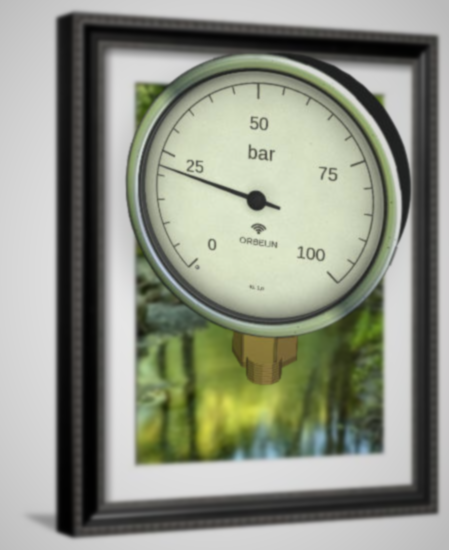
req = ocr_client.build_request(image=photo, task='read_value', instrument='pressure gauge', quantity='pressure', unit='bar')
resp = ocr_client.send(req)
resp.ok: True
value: 22.5 bar
